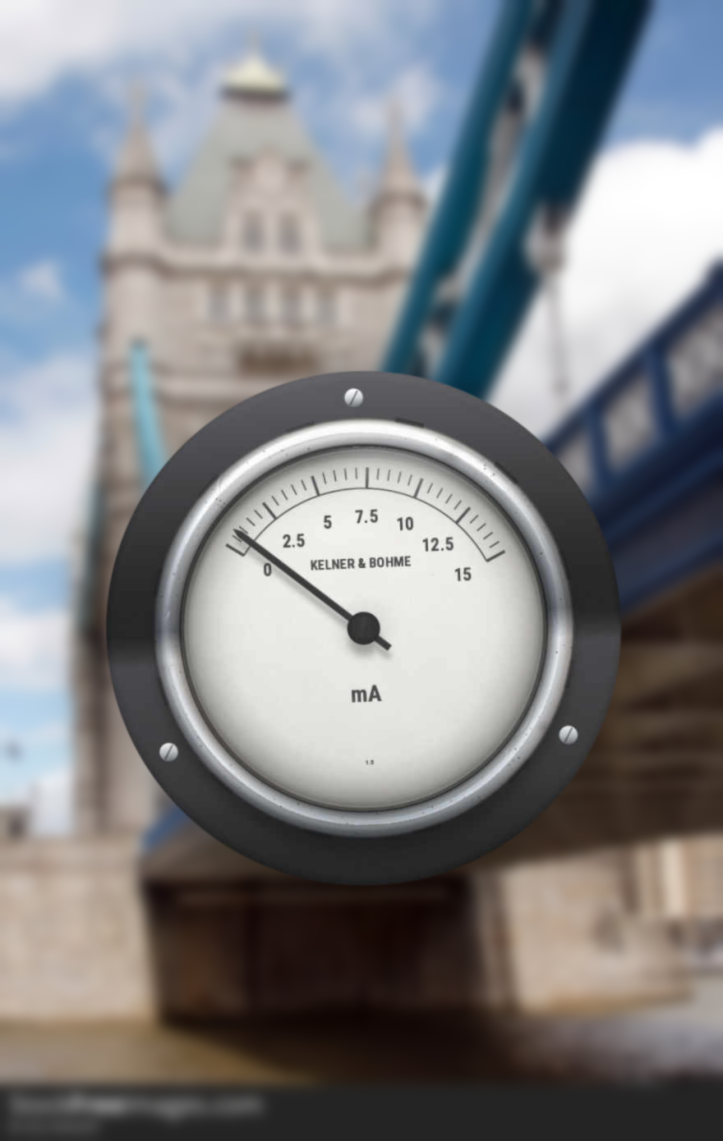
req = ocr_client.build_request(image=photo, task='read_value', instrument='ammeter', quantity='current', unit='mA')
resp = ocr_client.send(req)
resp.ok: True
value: 0.75 mA
